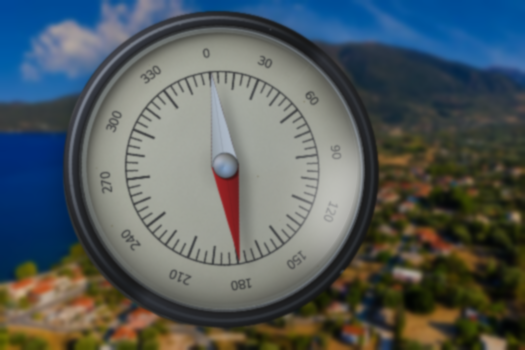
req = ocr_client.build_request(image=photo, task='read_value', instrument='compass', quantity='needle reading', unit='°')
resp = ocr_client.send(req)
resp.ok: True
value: 180 °
